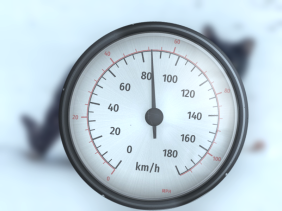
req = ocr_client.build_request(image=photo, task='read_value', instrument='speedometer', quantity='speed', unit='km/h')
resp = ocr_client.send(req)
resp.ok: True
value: 85 km/h
